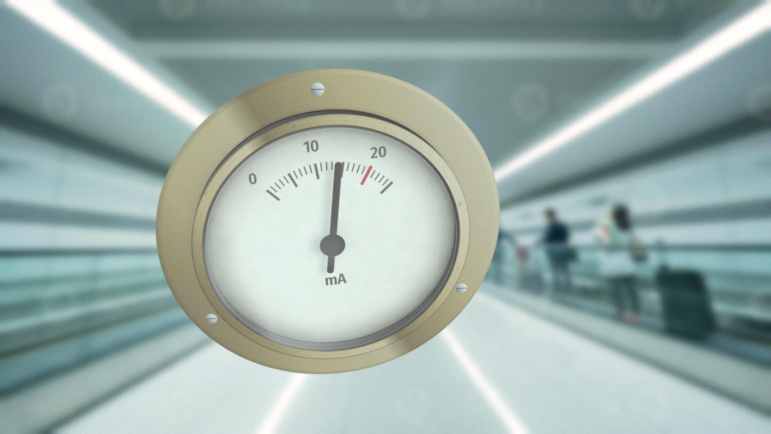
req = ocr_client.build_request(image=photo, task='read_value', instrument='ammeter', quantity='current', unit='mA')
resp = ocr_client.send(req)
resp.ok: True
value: 14 mA
